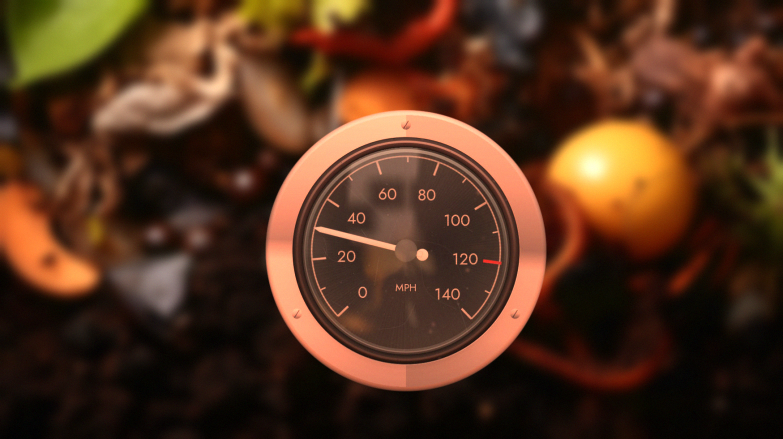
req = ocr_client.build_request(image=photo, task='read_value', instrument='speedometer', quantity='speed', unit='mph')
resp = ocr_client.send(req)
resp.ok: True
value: 30 mph
